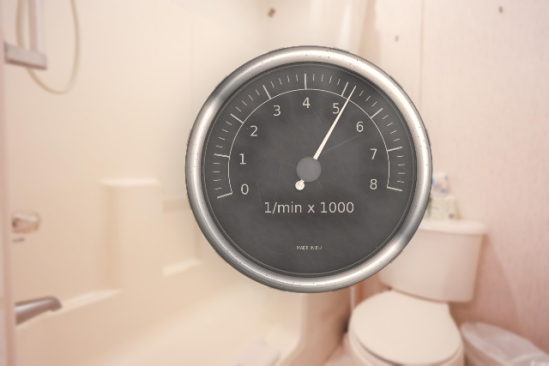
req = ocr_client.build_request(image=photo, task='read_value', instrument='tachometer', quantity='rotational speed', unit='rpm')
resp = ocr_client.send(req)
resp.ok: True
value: 5200 rpm
